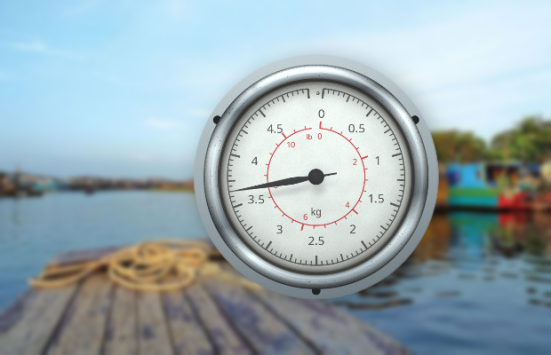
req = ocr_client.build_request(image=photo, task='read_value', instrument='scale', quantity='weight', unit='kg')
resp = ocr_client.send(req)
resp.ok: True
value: 3.65 kg
